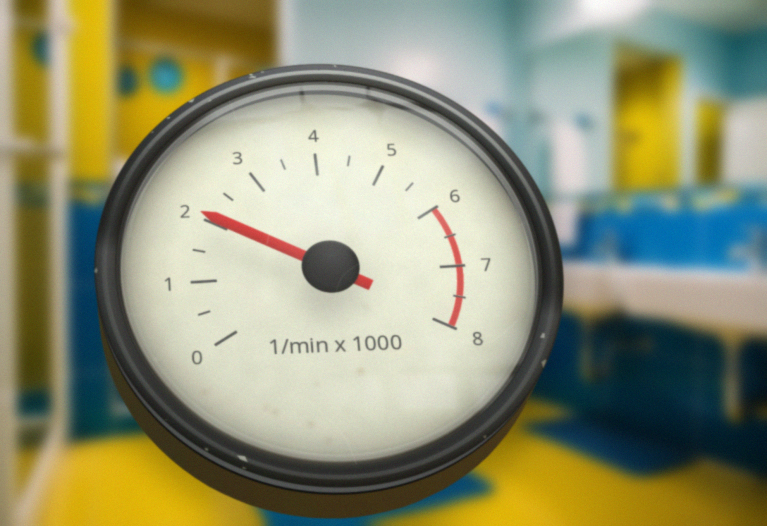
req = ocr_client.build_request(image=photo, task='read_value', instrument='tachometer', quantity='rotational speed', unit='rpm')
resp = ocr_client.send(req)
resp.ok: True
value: 2000 rpm
